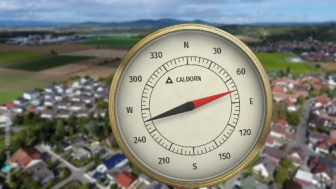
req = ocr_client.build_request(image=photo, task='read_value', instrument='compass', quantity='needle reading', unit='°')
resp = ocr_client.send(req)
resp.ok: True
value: 75 °
